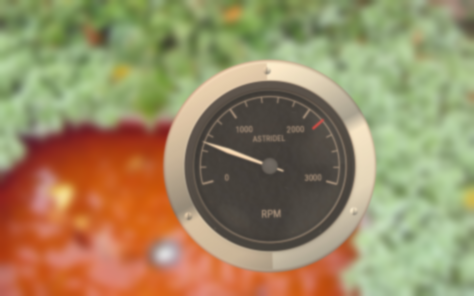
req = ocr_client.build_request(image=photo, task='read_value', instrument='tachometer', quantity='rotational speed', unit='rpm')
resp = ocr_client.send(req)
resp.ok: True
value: 500 rpm
